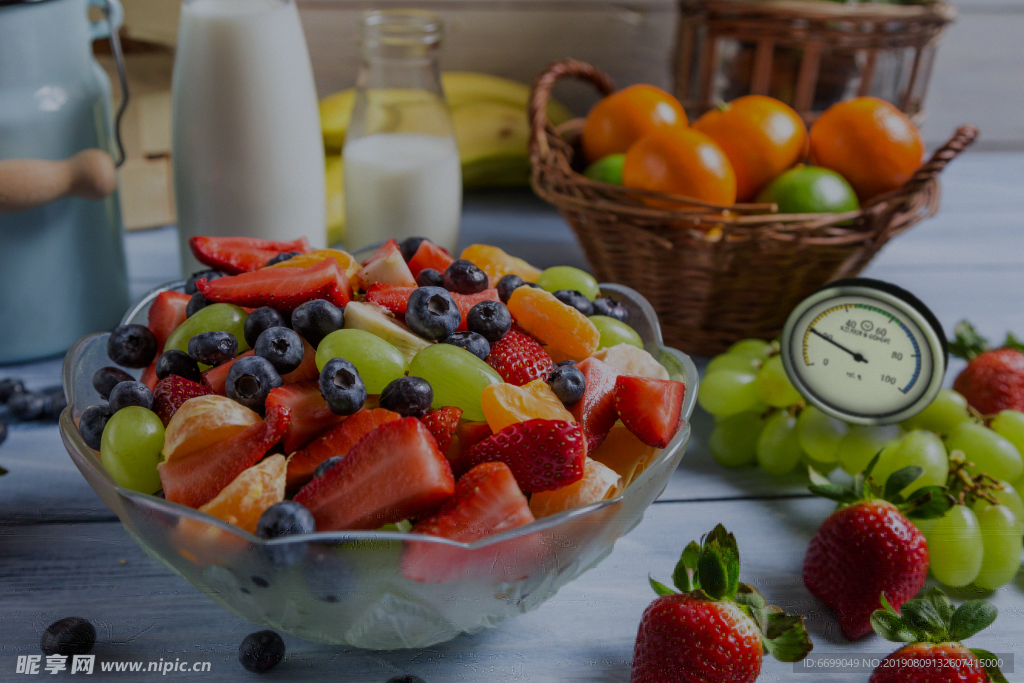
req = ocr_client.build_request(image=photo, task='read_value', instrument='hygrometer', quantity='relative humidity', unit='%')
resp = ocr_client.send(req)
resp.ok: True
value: 20 %
